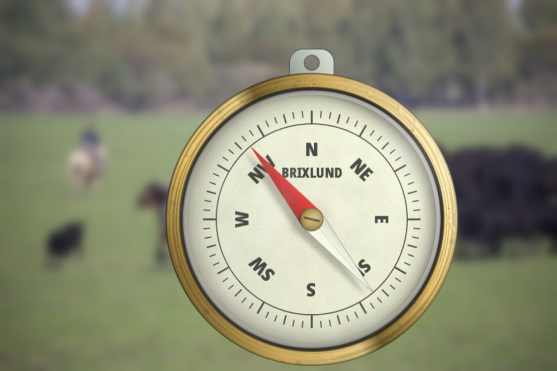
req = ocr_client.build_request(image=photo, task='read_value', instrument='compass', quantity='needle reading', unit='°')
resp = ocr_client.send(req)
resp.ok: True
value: 320 °
